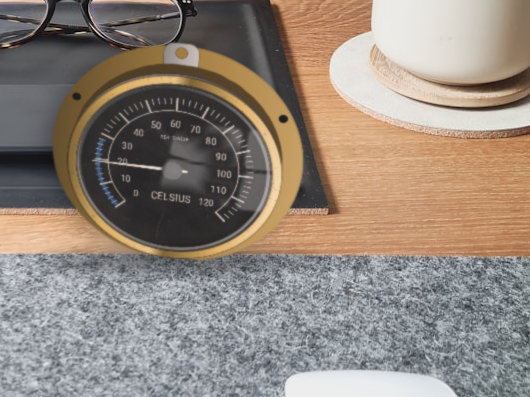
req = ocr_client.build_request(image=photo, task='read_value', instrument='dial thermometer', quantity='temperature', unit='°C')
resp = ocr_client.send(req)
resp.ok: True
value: 20 °C
